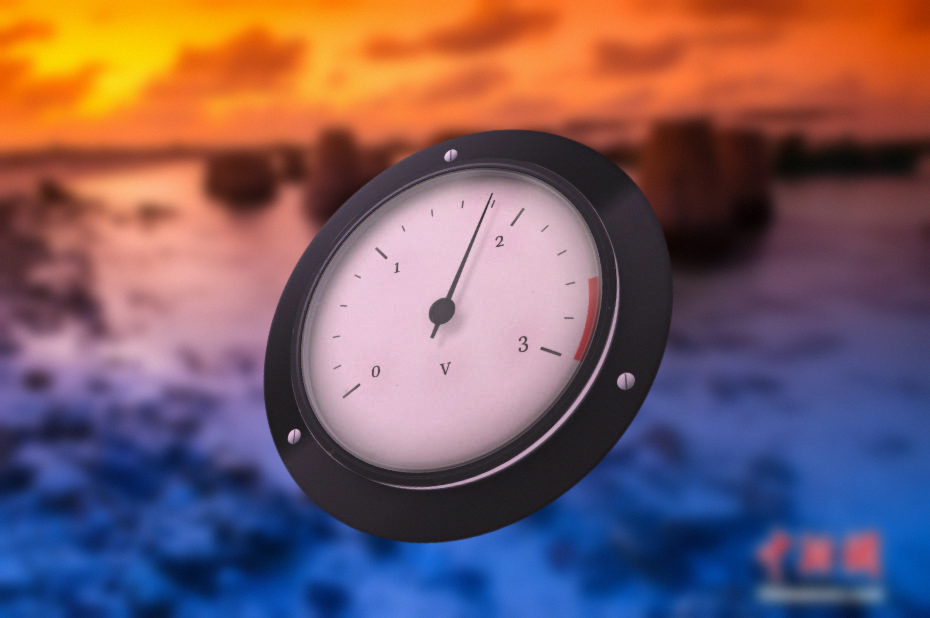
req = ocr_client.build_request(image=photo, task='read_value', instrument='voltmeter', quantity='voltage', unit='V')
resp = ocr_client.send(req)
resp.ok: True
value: 1.8 V
